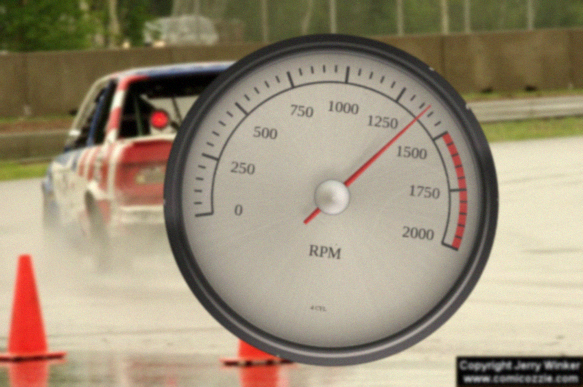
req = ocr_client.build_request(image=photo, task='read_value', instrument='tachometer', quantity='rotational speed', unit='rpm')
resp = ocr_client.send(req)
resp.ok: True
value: 1375 rpm
